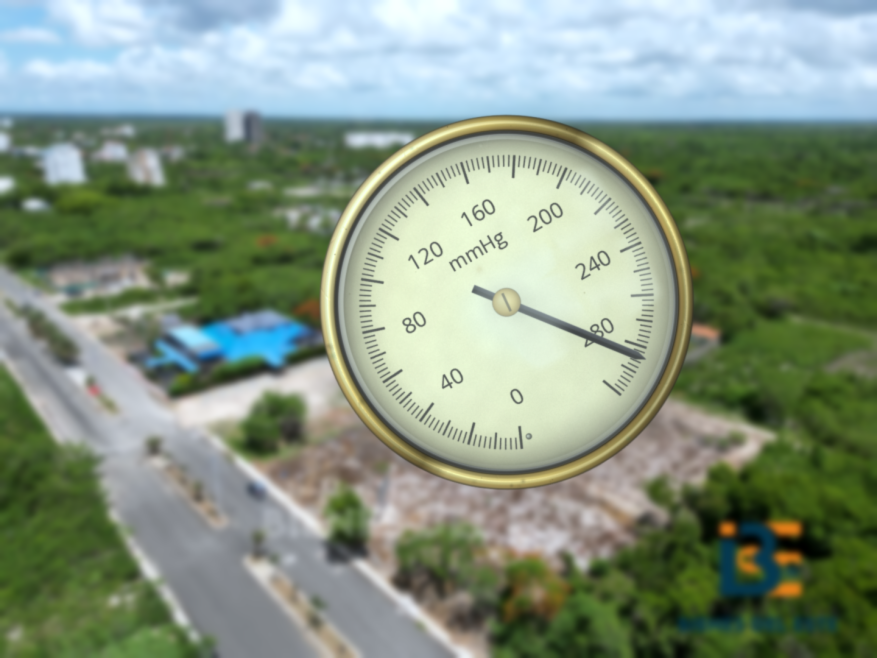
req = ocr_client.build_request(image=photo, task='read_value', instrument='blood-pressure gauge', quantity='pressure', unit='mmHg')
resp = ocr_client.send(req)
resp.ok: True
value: 284 mmHg
